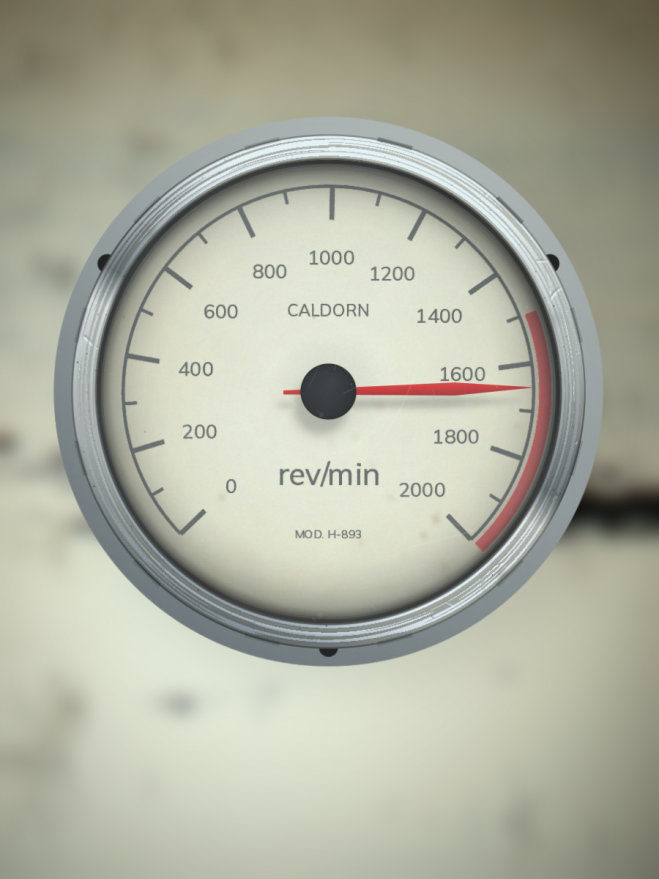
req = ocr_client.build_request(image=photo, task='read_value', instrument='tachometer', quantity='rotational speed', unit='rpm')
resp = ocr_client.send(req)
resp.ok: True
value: 1650 rpm
